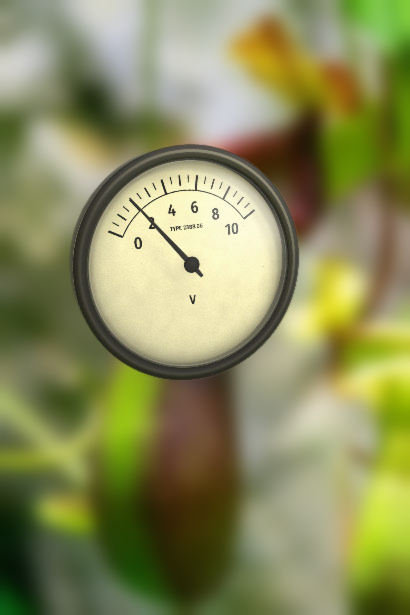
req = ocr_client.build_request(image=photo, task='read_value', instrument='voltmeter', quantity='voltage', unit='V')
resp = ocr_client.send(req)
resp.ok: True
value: 2 V
